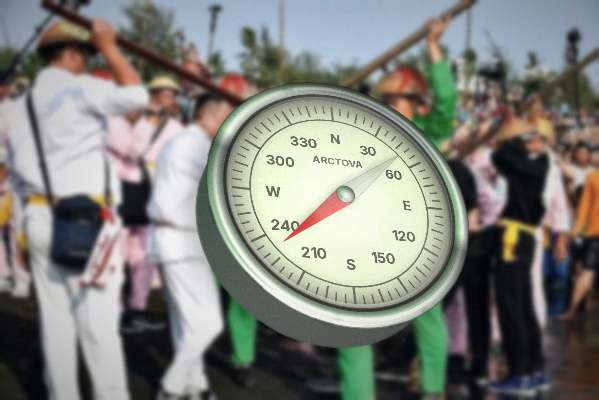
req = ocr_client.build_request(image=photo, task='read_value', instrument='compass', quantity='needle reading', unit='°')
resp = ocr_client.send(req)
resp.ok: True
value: 230 °
